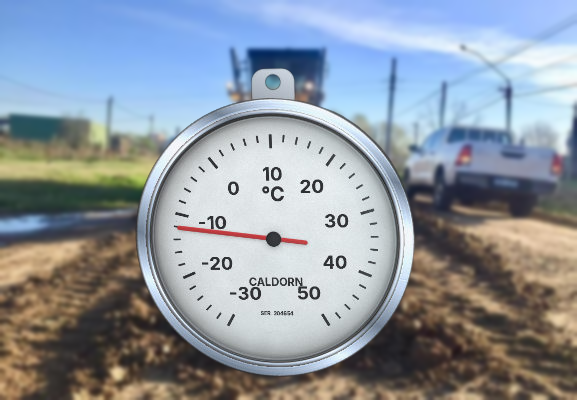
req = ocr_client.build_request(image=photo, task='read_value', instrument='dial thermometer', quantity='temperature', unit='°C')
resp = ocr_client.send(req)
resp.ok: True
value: -12 °C
